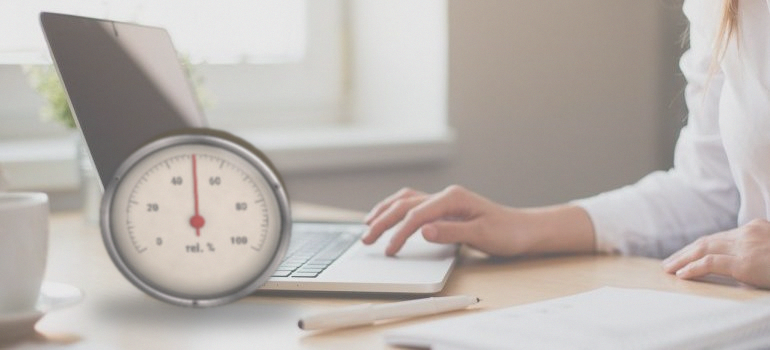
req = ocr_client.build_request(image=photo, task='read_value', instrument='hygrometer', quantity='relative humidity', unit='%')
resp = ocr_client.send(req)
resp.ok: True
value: 50 %
